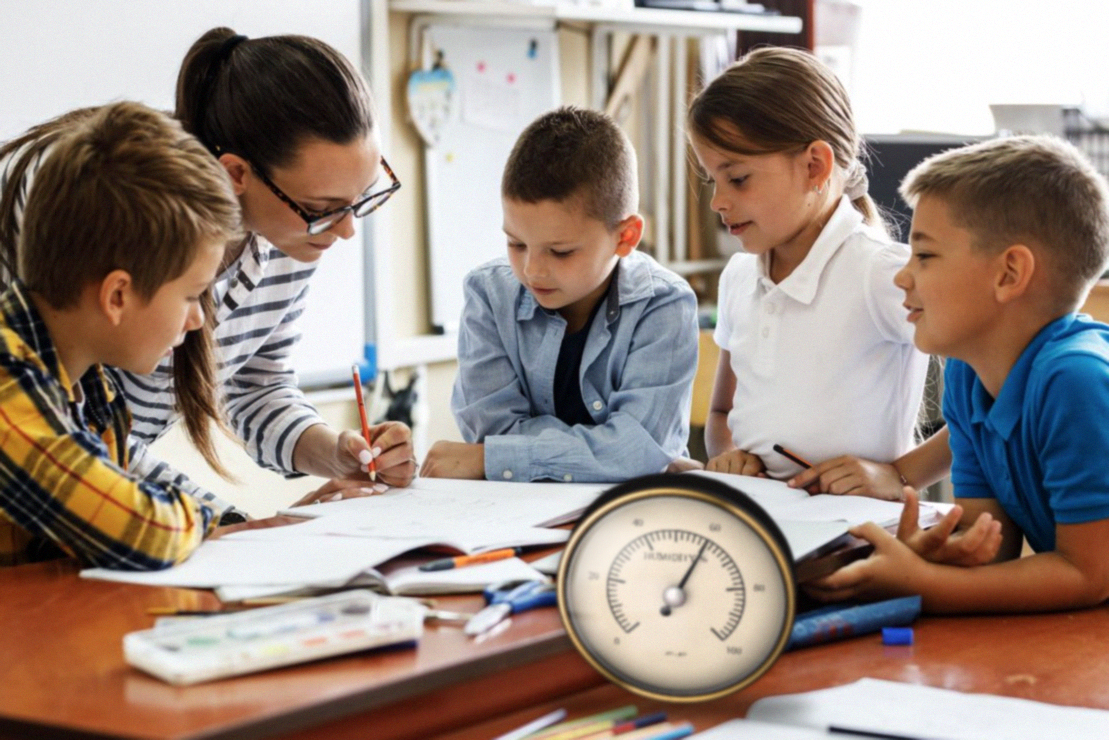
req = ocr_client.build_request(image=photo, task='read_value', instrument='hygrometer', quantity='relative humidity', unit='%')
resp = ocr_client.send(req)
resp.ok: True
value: 60 %
